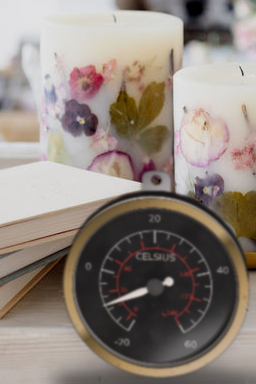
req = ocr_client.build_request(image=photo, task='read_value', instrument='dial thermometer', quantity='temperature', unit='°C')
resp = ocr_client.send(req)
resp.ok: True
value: -10 °C
